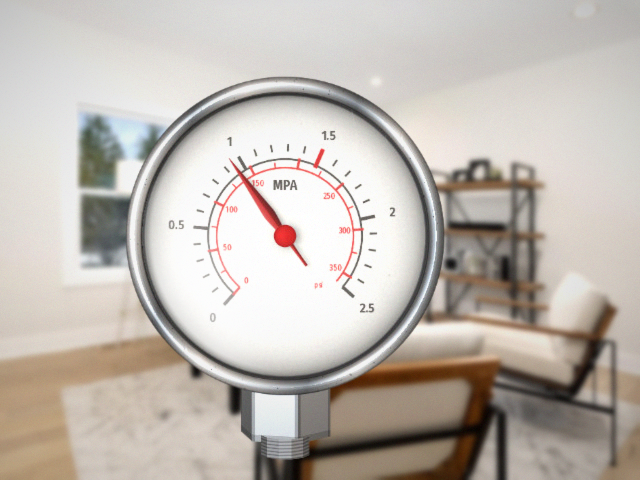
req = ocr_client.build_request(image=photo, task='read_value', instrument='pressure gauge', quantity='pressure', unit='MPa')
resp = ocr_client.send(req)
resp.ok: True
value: 0.95 MPa
